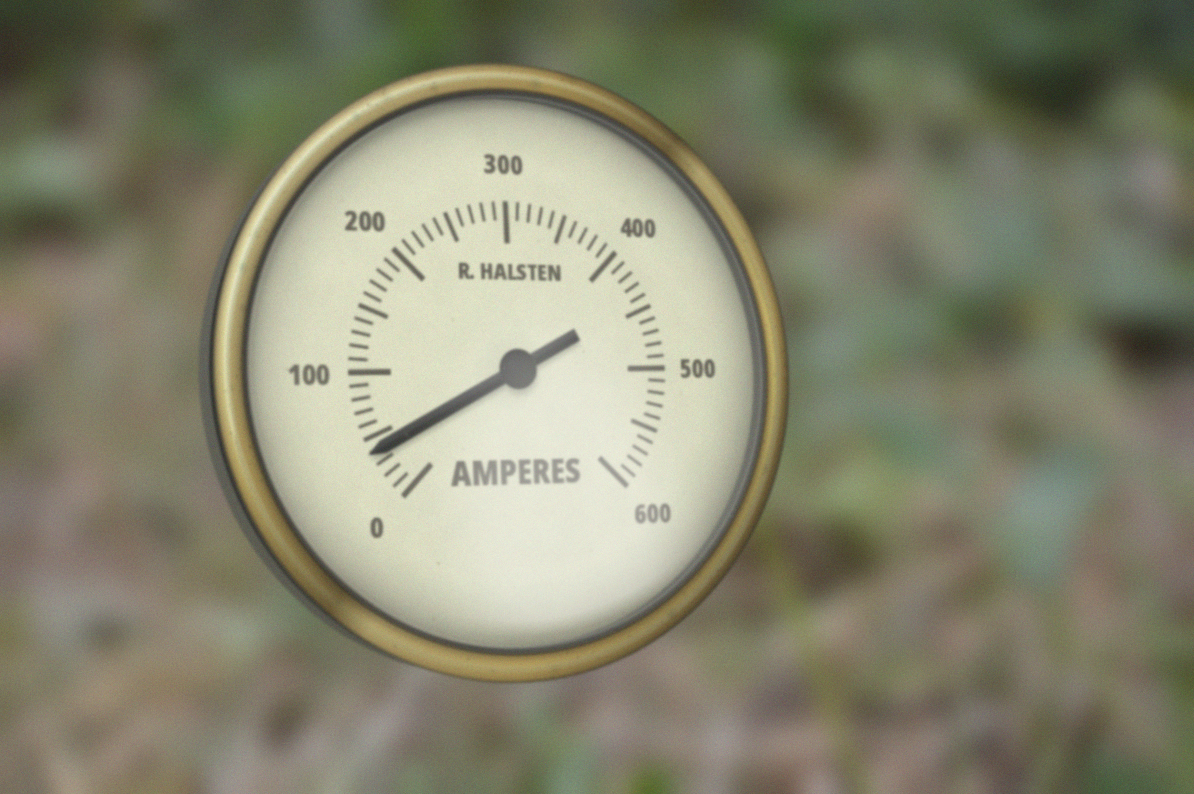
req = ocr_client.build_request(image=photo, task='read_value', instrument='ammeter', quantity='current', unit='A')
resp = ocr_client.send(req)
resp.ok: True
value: 40 A
